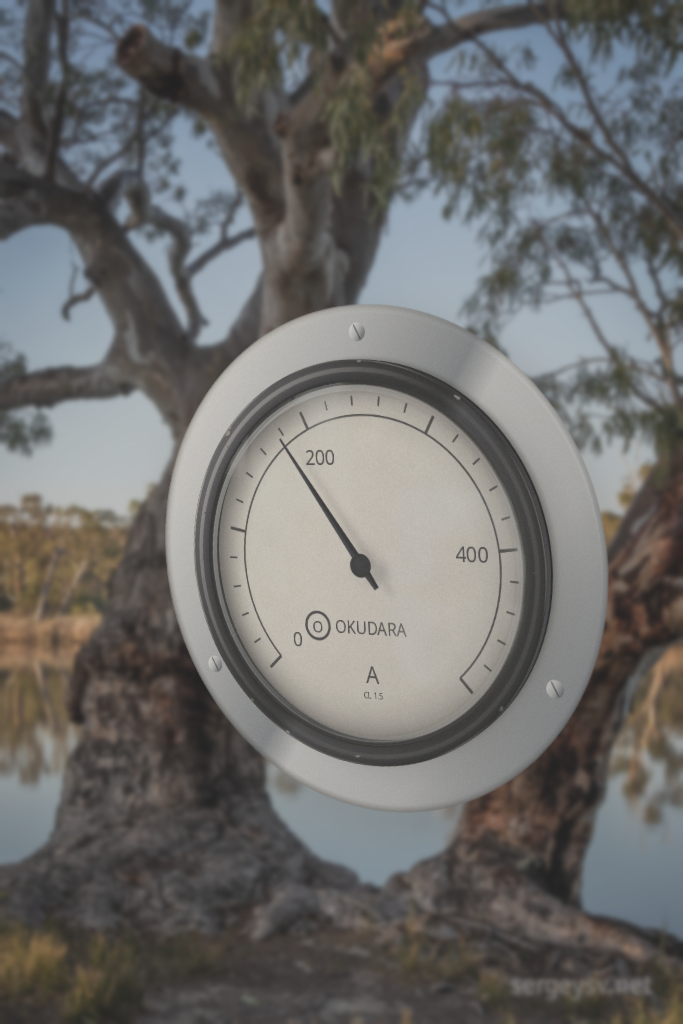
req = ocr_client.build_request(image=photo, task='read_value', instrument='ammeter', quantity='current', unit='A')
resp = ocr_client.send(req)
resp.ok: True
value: 180 A
